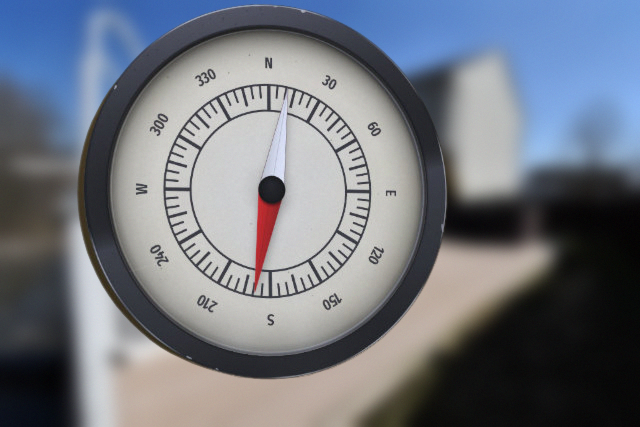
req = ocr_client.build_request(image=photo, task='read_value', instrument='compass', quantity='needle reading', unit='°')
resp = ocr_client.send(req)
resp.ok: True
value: 190 °
